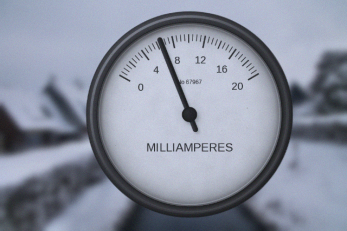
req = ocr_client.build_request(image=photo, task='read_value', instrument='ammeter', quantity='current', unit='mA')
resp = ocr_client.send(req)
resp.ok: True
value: 6.5 mA
